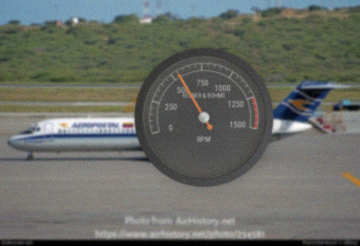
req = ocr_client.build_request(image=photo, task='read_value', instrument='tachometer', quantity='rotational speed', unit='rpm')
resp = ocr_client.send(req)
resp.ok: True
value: 550 rpm
